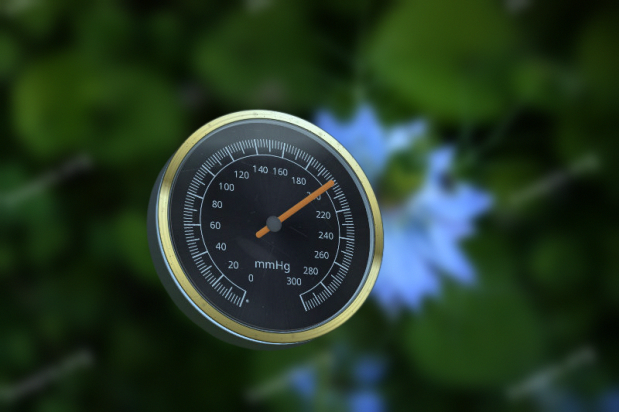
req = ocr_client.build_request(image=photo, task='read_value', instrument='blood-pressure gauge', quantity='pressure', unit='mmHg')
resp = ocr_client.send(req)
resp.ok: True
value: 200 mmHg
